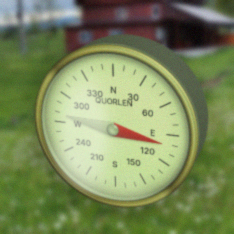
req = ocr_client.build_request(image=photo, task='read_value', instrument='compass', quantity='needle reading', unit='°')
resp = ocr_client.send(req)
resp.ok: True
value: 100 °
